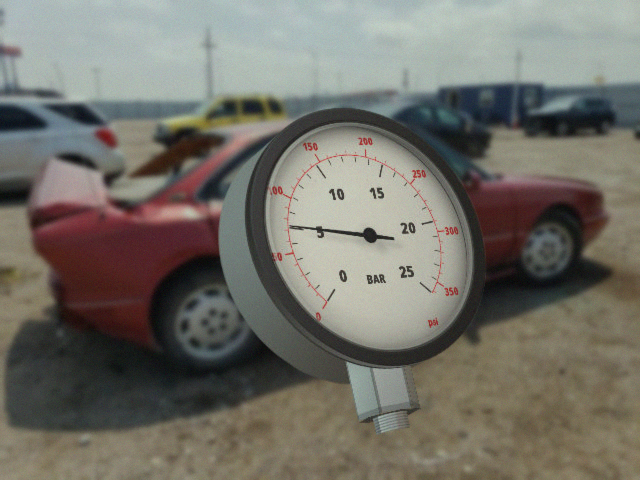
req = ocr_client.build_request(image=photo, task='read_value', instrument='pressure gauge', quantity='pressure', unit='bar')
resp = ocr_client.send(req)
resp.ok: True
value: 5 bar
